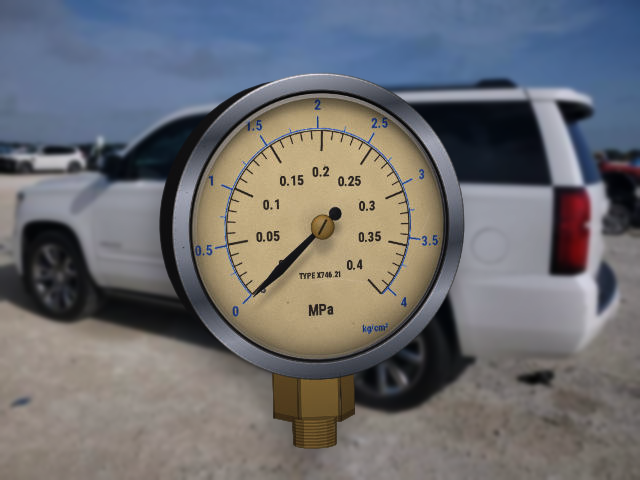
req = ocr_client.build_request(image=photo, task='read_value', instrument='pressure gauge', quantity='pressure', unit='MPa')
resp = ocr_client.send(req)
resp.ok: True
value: 0 MPa
